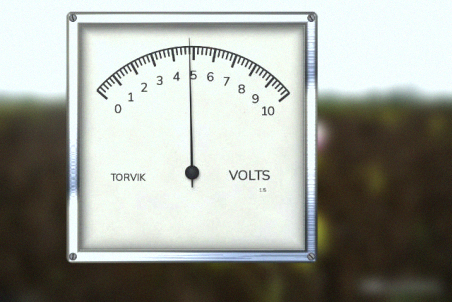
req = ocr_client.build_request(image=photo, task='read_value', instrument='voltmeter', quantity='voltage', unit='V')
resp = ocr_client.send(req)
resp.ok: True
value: 4.8 V
